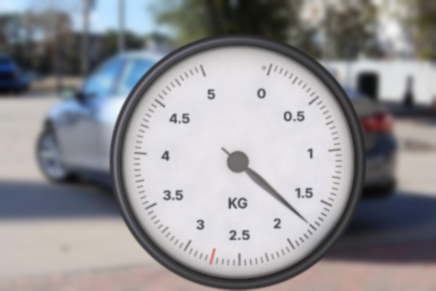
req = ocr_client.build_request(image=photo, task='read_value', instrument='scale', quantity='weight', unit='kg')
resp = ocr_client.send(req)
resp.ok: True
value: 1.75 kg
